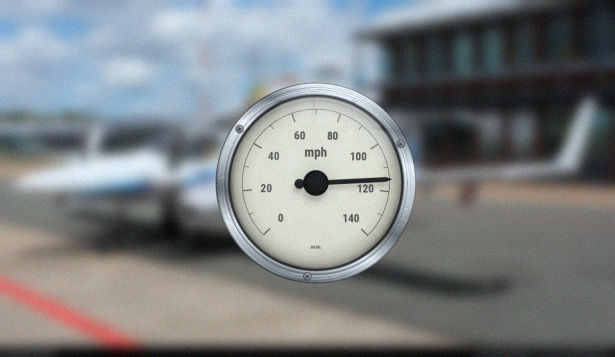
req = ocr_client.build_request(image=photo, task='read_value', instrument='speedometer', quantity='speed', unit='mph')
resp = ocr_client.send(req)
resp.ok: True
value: 115 mph
